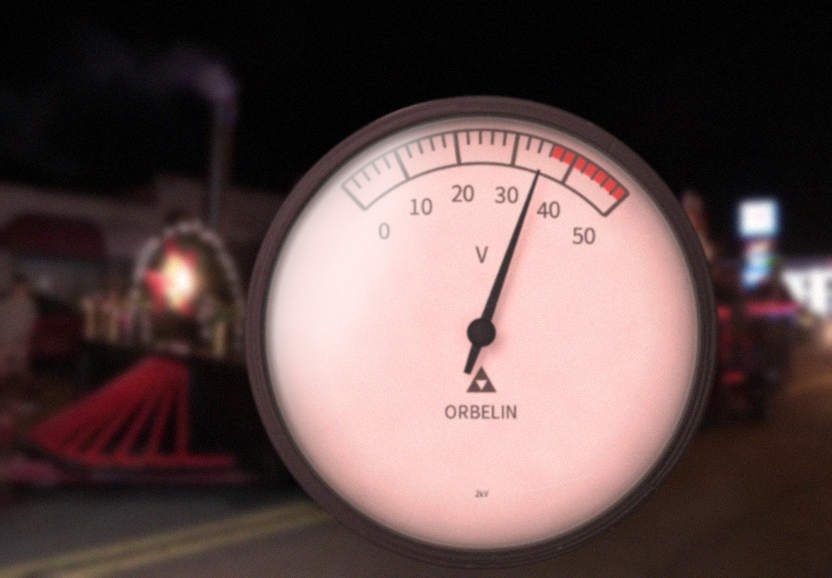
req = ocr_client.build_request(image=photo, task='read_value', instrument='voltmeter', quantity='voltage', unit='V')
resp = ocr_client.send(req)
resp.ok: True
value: 35 V
